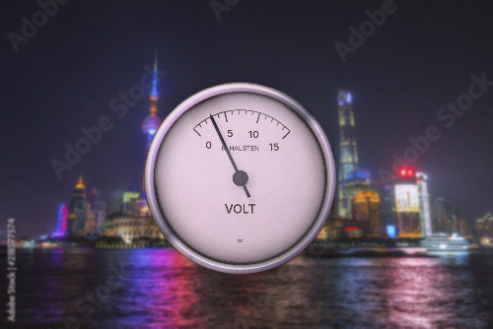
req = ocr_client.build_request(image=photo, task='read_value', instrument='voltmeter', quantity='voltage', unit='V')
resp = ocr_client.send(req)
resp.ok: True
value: 3 V
